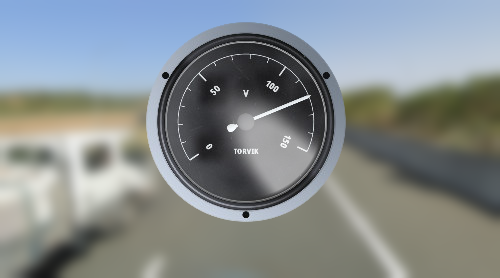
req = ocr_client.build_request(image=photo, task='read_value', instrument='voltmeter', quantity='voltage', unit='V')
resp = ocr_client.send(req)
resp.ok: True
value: 120 V
